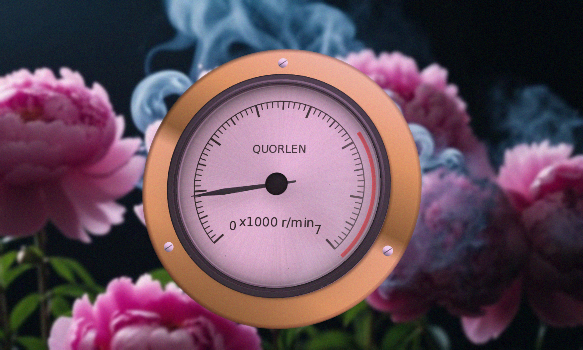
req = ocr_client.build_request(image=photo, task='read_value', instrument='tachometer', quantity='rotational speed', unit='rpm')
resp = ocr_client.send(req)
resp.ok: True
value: 900 rpm
